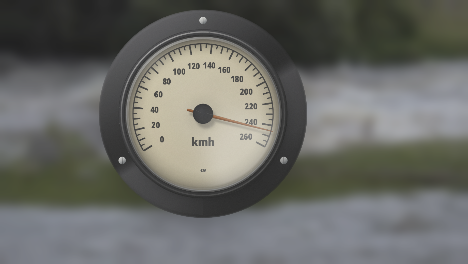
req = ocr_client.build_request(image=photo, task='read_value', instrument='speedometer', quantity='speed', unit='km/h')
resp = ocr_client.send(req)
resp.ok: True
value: 245 km/h
